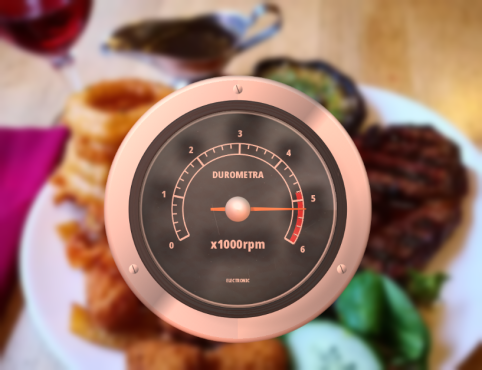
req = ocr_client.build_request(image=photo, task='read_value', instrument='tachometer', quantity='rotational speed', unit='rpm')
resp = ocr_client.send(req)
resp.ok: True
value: 5200 rpm
